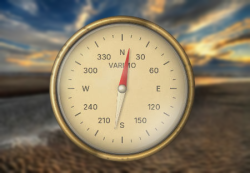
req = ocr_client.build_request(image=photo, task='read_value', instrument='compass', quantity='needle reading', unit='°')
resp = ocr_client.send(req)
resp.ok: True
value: 10 °
